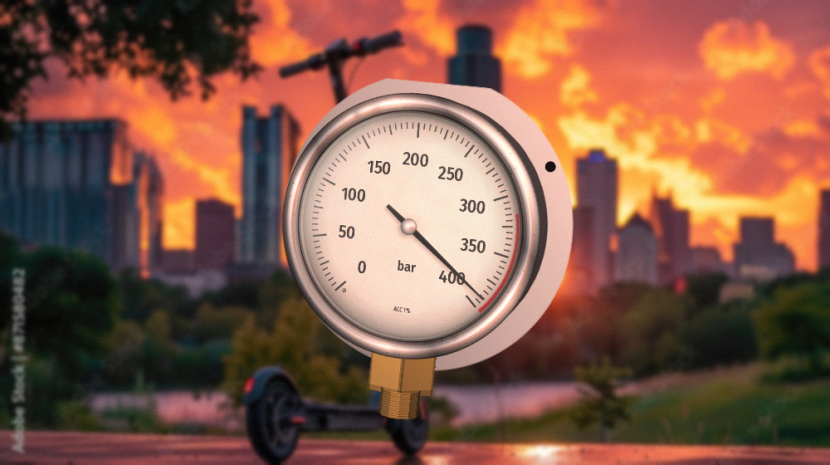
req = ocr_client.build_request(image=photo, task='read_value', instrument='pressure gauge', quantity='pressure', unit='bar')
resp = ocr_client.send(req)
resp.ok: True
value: 390 bar
